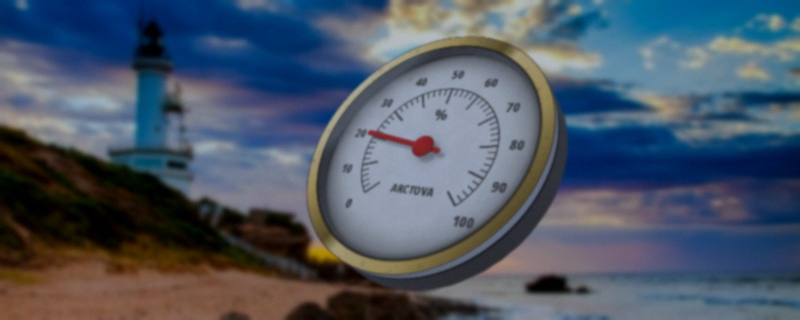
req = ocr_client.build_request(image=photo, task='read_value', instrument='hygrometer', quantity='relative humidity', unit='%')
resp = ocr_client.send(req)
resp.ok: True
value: 20 %
